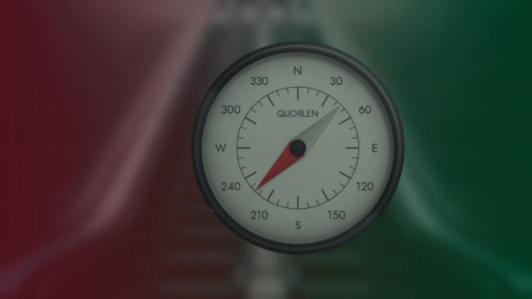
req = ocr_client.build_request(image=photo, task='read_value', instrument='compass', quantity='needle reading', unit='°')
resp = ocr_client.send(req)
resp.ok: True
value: 225 °
